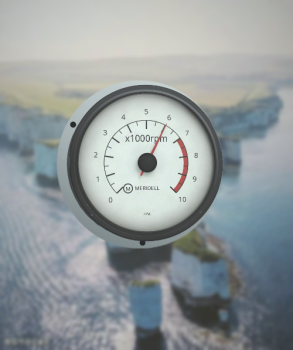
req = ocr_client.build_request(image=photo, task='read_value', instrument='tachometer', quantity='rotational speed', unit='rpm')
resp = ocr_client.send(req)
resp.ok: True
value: 6000 rpm
